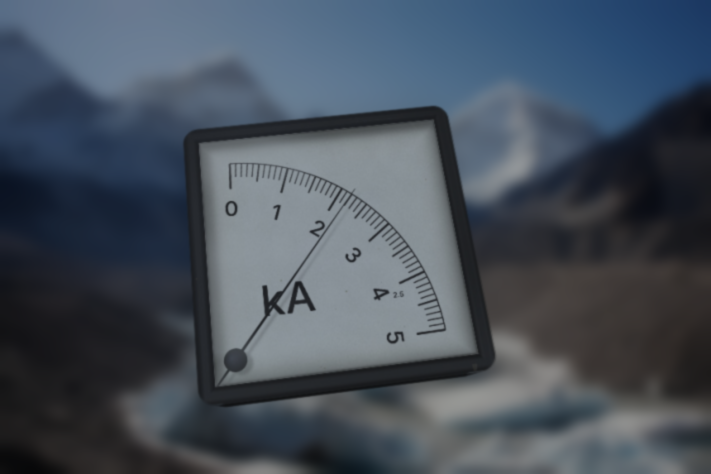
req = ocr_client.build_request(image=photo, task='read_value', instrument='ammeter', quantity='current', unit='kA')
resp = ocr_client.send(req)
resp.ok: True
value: 2.2 kA
